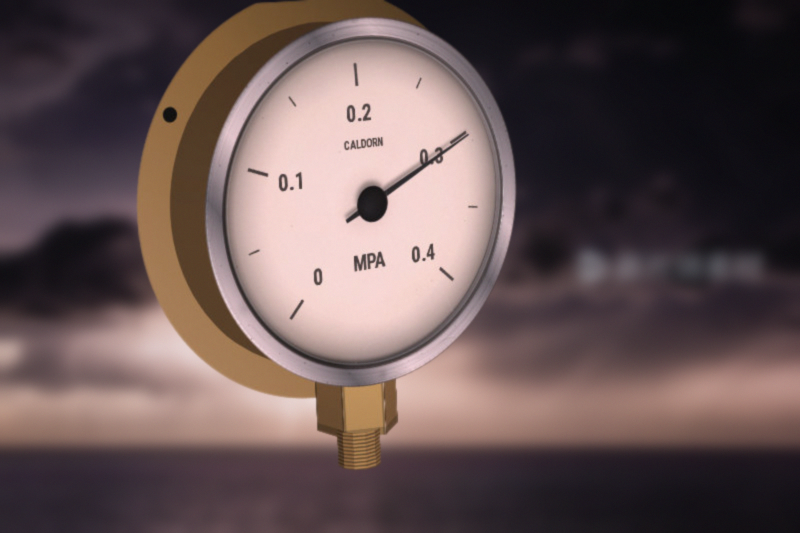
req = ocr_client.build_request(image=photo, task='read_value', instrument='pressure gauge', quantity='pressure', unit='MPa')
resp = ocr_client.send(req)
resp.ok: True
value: 0.3 MPa
